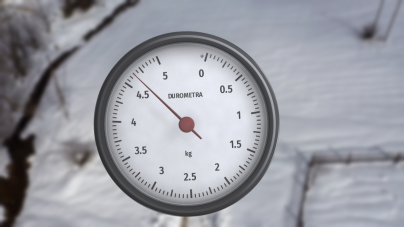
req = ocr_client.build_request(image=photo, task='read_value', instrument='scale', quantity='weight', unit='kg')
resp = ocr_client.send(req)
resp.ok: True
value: 4.65 kg
